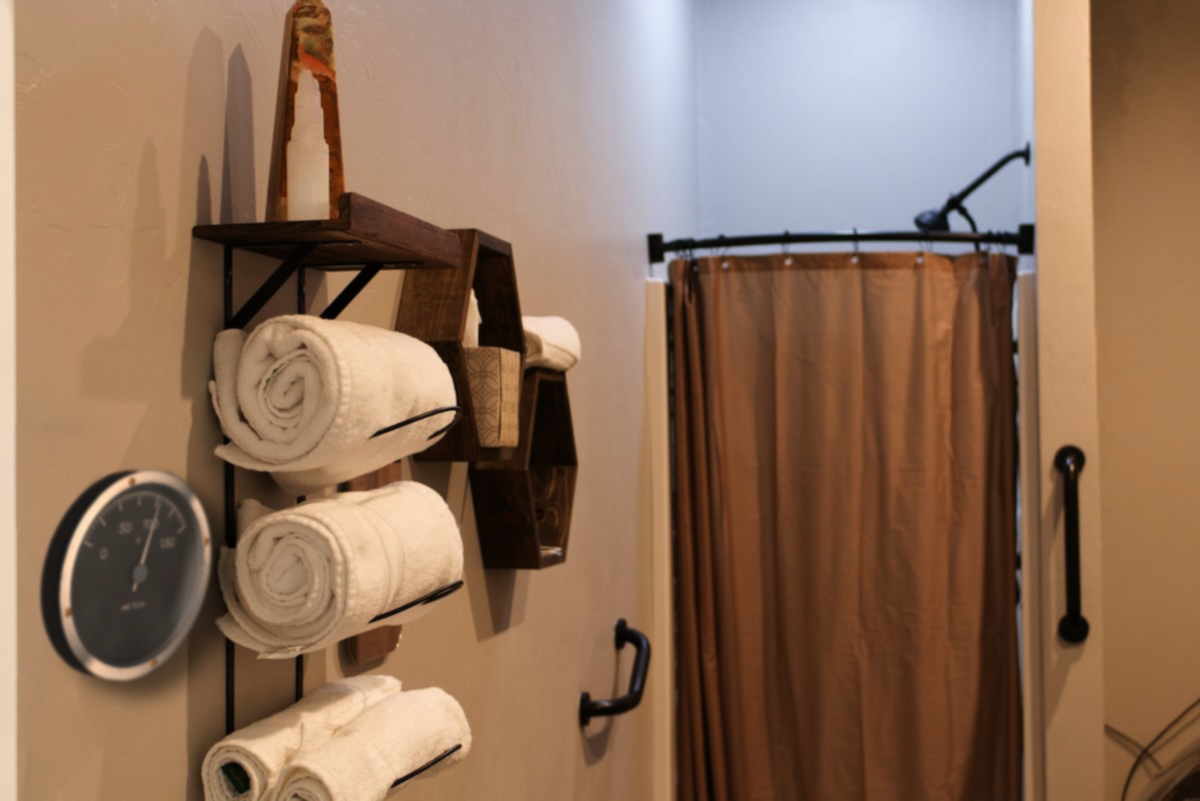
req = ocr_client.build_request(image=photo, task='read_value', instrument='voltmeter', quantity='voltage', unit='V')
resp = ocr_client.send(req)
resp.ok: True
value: 100 V
